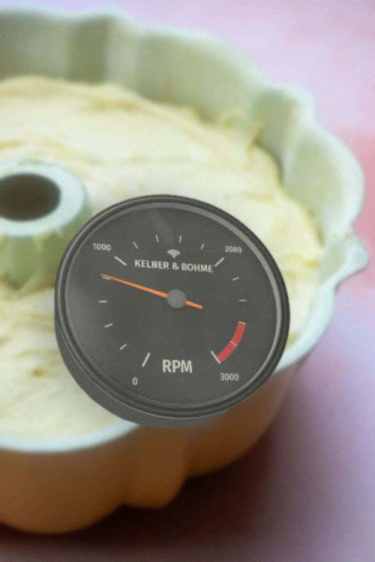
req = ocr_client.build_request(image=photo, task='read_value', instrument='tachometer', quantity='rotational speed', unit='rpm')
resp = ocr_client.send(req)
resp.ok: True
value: 800 rpm
